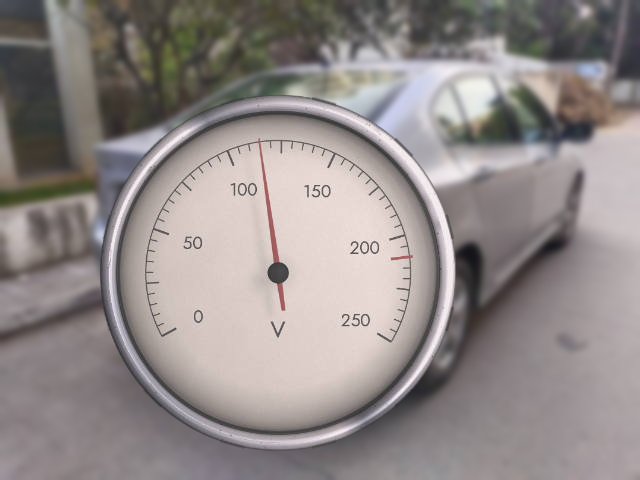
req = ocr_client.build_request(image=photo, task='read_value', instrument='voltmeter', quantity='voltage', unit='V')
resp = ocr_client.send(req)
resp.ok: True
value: 115 V
